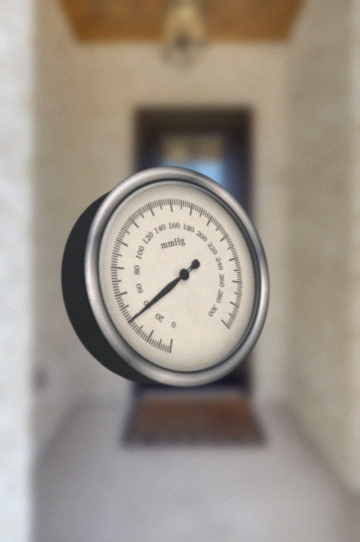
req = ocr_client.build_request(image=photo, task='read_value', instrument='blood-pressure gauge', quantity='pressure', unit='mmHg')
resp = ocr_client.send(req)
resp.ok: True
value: 40 mmHg
